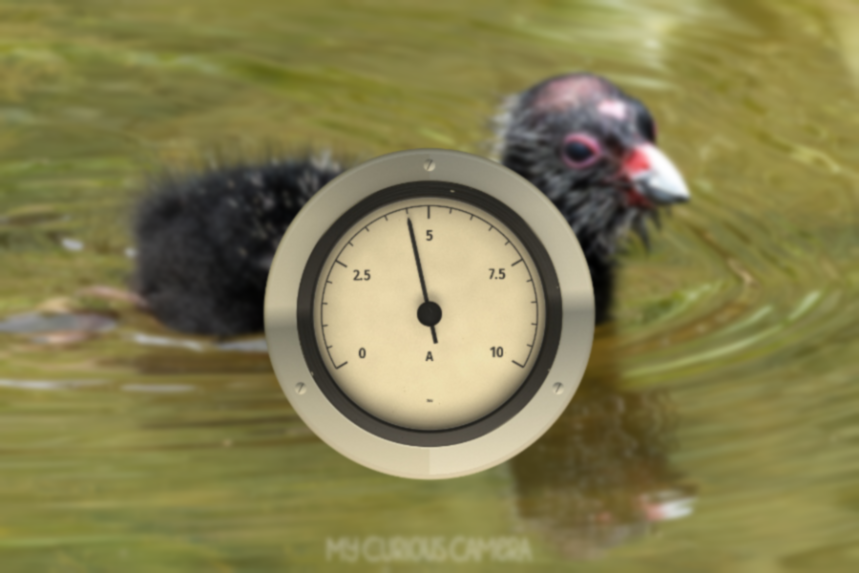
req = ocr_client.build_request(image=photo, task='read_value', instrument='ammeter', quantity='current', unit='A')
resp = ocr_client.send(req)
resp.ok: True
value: 4.5 A
